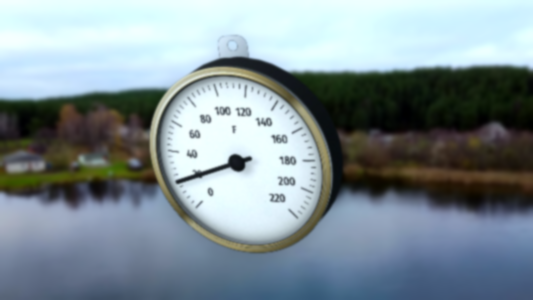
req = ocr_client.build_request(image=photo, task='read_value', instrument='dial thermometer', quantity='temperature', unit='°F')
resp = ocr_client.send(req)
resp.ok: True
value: 20 °F
